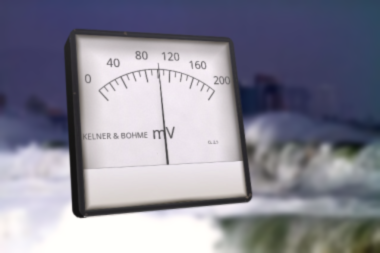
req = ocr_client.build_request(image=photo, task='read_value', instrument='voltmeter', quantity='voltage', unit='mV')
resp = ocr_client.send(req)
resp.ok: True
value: 100 mV
